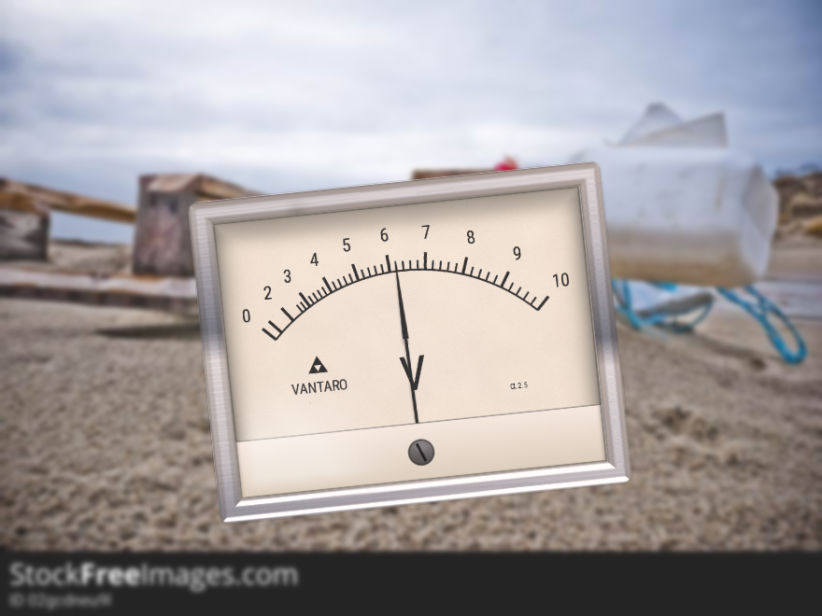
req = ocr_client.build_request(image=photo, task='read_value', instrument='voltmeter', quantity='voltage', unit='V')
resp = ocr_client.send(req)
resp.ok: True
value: 6.2 V
